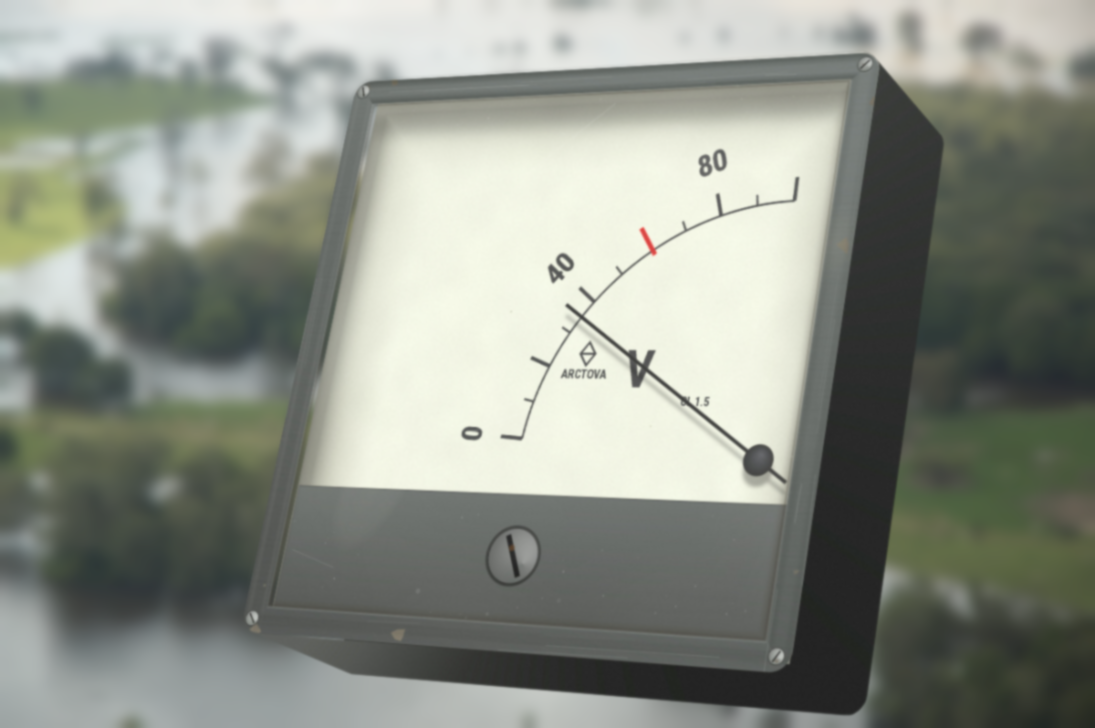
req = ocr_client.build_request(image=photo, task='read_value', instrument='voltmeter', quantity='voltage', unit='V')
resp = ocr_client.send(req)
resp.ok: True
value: 35 V
